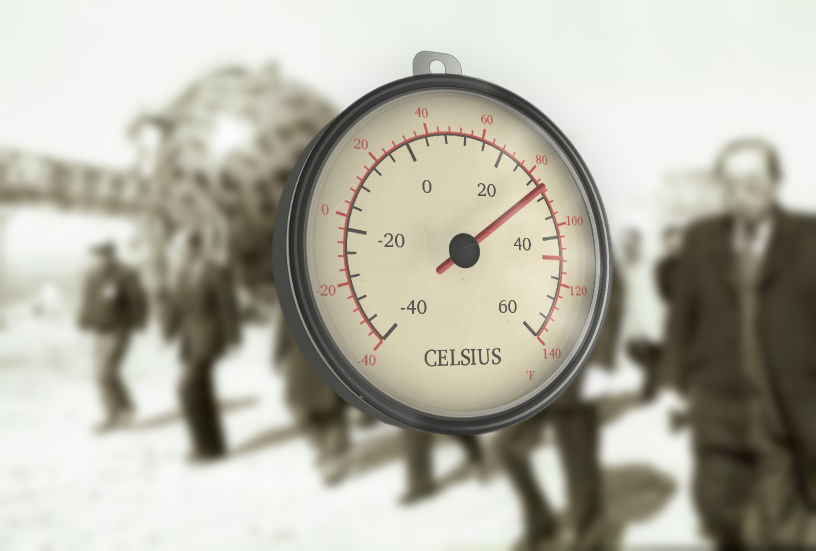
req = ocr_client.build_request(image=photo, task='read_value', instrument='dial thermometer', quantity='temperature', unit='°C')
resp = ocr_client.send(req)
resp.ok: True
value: 30 °C
